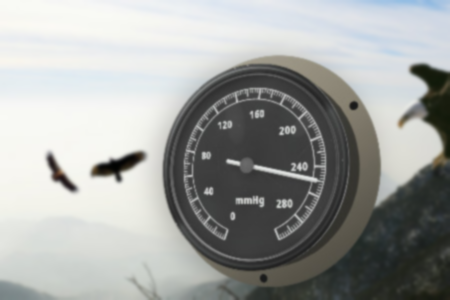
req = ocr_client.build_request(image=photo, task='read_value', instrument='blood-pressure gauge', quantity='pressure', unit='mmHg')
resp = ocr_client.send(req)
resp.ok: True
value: 250 mmHg
